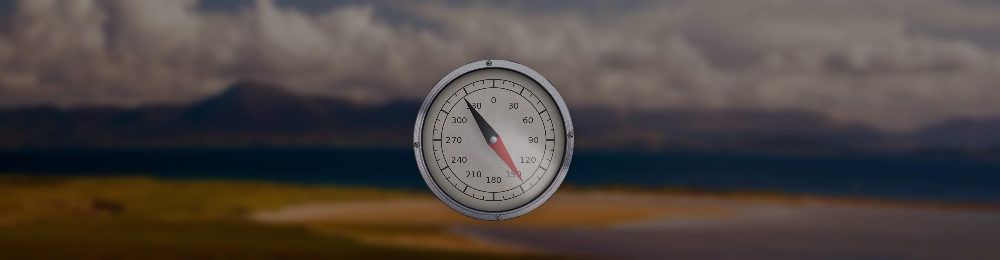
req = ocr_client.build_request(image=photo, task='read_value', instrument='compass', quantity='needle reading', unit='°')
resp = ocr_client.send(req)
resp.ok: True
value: 145 °
